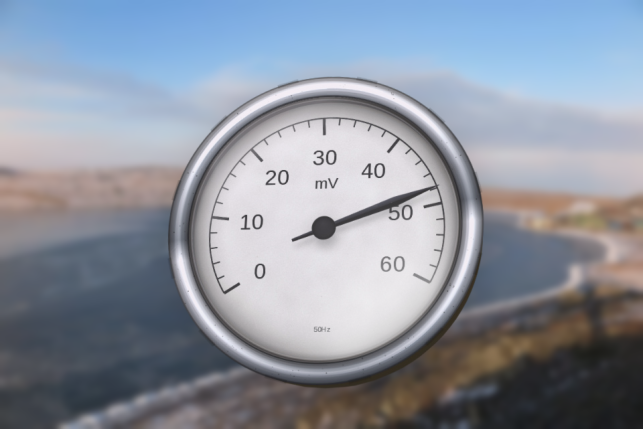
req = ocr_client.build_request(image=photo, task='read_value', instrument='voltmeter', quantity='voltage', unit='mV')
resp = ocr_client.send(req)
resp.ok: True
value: 48 mV
